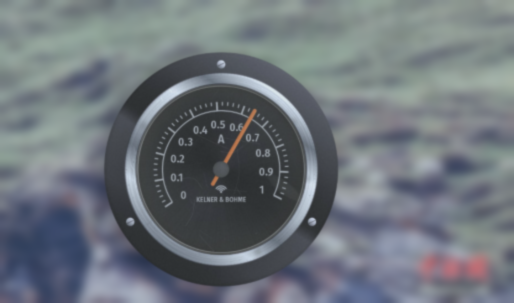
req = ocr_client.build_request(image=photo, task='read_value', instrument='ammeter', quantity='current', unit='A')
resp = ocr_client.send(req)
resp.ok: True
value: 0.64 A
